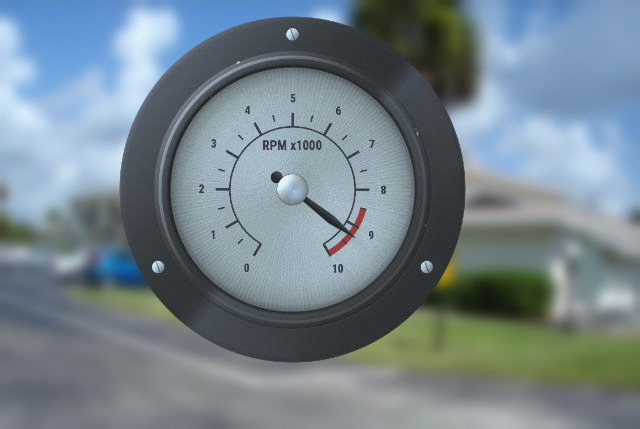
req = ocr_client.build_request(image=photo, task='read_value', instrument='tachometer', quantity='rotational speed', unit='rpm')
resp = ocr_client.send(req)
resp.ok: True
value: 9250 rpm
